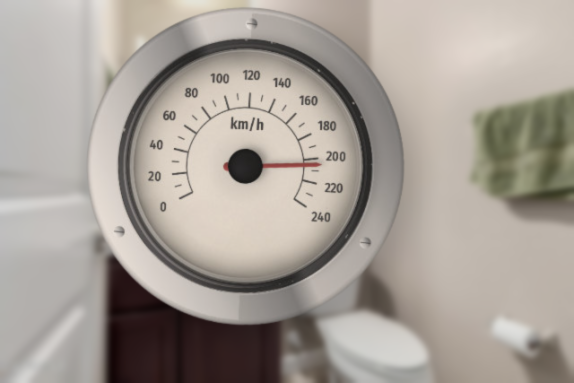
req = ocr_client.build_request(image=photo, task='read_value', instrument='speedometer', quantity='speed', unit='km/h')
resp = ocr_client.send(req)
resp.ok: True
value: 205 km/h
